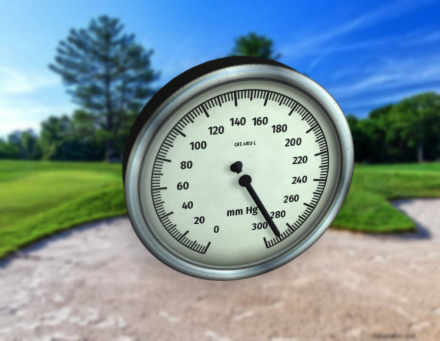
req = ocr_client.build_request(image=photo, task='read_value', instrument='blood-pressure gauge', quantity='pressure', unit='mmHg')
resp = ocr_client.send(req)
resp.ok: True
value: 290 mmHg
